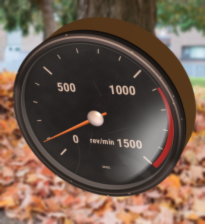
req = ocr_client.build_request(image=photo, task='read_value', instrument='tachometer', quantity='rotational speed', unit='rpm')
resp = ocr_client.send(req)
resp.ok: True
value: 100 rpm
